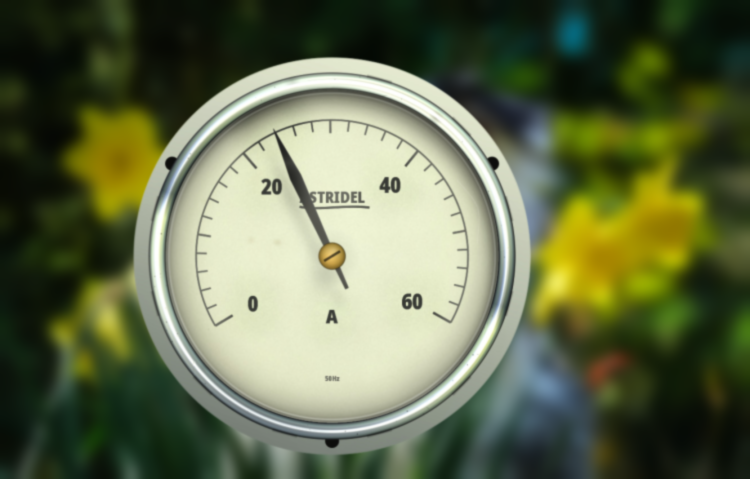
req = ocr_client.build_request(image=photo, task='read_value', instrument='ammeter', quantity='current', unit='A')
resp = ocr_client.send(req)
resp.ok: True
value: 24 A
